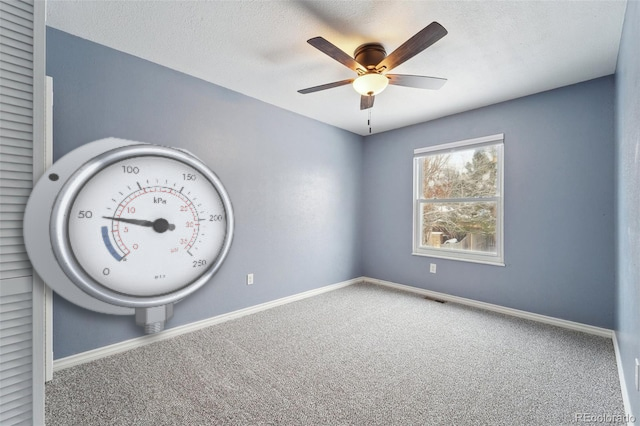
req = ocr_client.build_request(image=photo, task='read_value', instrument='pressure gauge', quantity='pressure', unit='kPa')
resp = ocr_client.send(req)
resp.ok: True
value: 50 kPa
